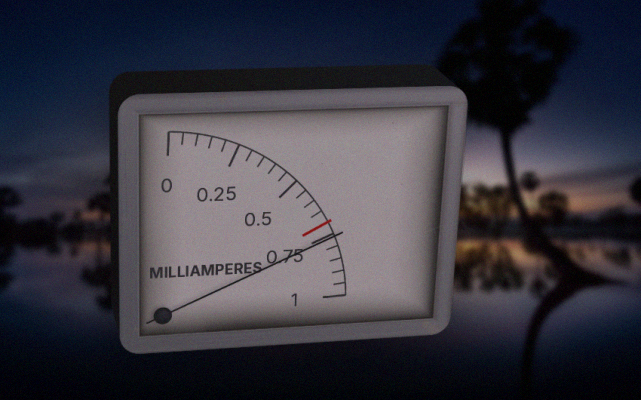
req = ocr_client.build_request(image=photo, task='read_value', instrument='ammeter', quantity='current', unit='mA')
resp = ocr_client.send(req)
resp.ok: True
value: 0.75 mA
